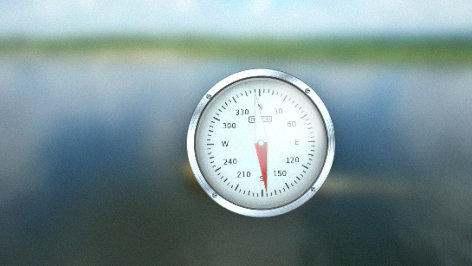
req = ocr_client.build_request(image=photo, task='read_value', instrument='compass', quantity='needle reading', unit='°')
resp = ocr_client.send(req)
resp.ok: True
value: 175 °
